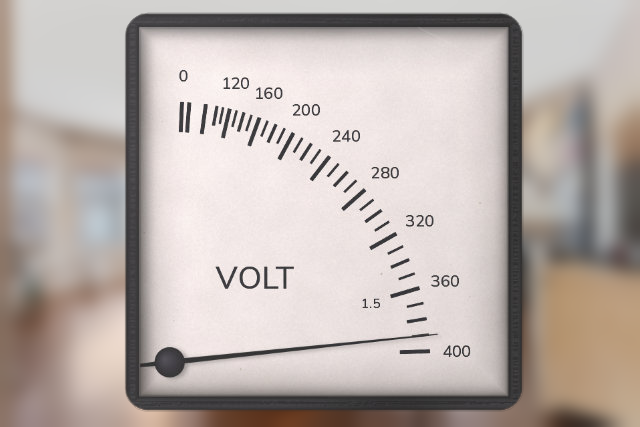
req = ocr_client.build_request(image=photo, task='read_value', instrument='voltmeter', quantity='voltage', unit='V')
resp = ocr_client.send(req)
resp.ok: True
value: 390 V
